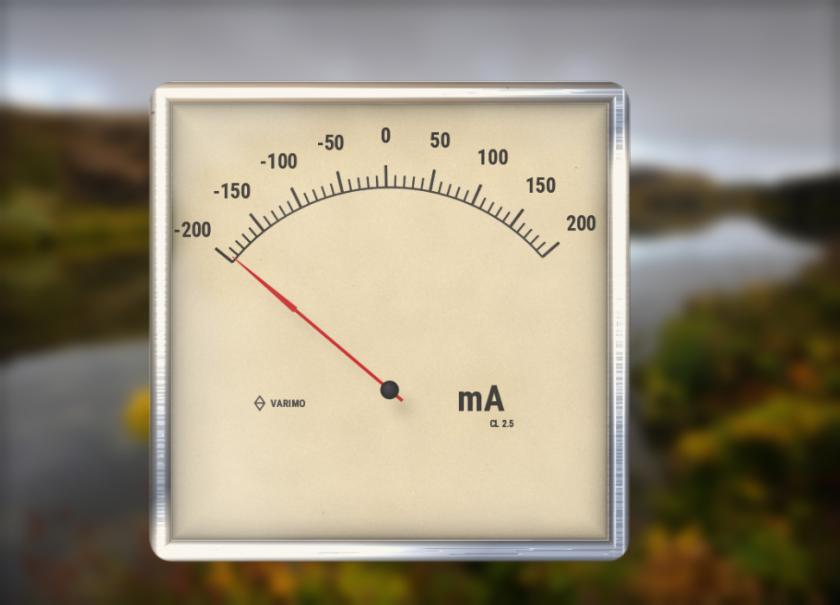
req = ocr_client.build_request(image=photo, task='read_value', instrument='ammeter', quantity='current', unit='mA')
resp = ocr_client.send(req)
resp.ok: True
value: -195 mA
